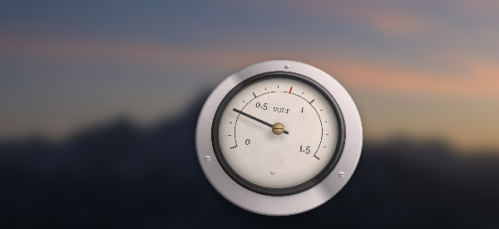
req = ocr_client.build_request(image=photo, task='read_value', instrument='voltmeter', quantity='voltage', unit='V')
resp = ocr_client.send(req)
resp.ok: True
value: 0.3 V
